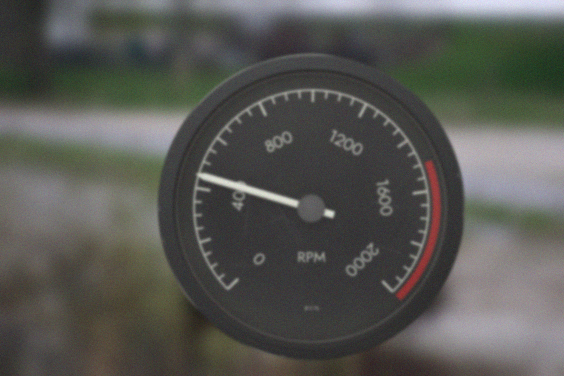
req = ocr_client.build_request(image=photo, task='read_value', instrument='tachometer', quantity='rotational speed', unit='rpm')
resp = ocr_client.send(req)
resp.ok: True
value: 450 rpm
